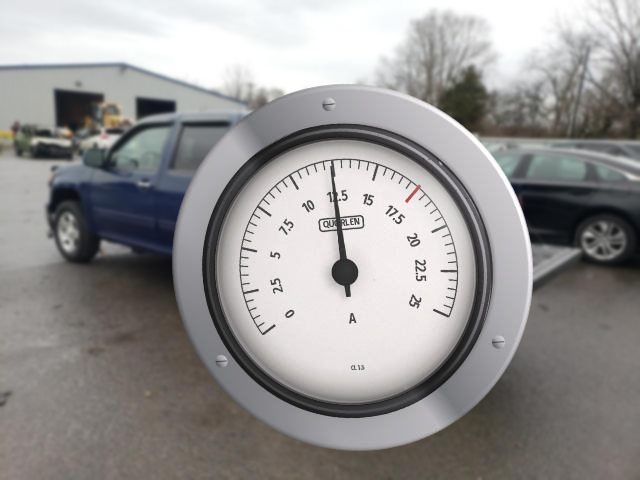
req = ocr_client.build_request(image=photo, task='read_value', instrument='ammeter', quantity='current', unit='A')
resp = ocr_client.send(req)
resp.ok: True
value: 12.5 A
